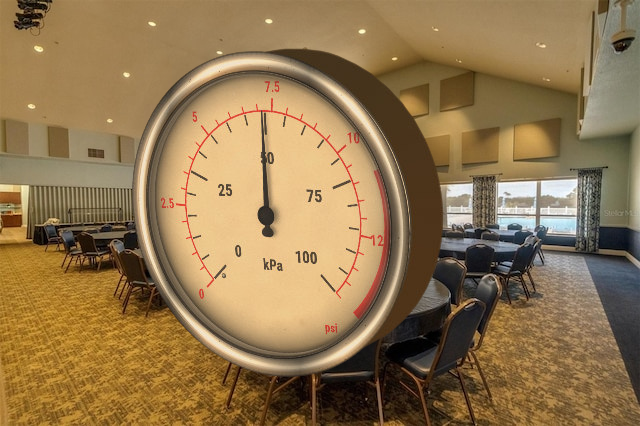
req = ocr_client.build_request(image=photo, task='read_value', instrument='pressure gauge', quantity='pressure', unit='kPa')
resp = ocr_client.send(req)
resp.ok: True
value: 50 kPa
